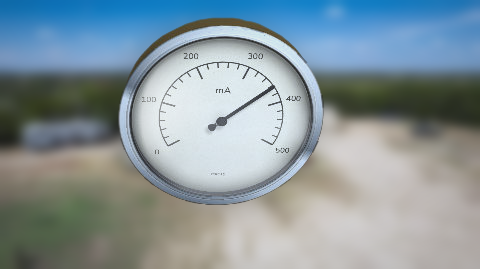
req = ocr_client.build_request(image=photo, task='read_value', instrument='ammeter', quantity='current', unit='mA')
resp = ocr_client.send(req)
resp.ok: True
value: 360 mA
